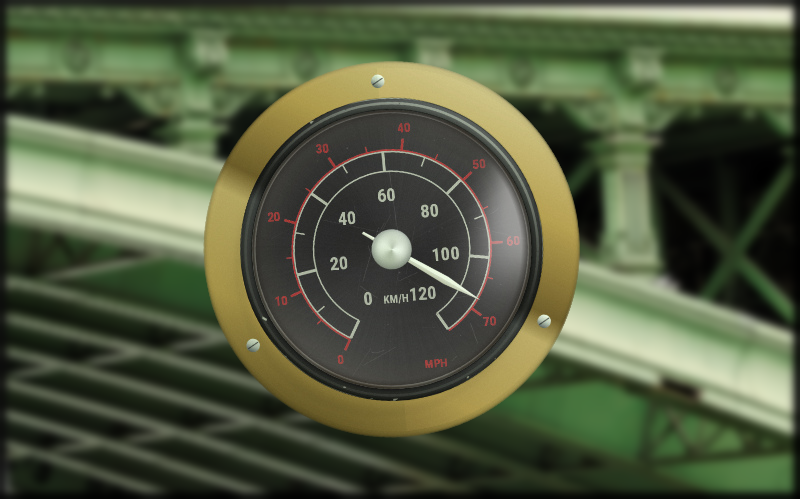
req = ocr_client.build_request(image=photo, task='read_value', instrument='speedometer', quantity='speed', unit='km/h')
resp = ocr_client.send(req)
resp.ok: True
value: 110 km/h
